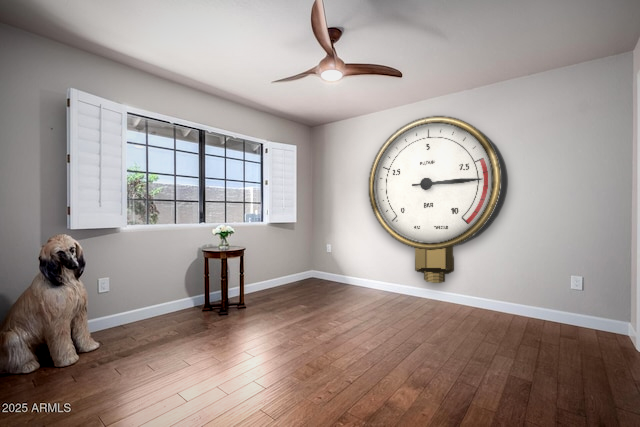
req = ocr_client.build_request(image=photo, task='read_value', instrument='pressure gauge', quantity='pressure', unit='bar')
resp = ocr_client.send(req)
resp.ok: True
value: 8.25 bar
